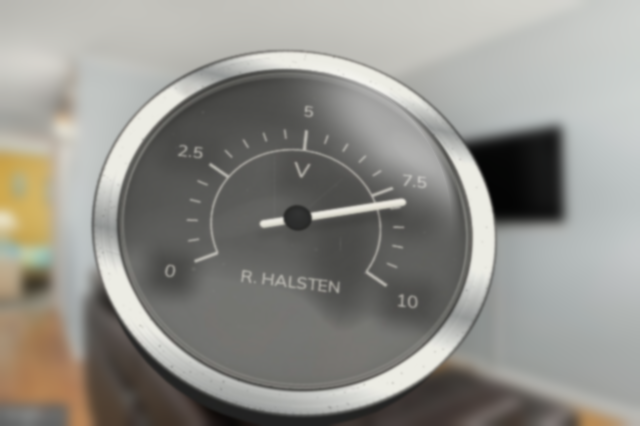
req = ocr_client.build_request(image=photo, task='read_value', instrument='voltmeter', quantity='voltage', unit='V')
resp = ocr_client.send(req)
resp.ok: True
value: 8 V
